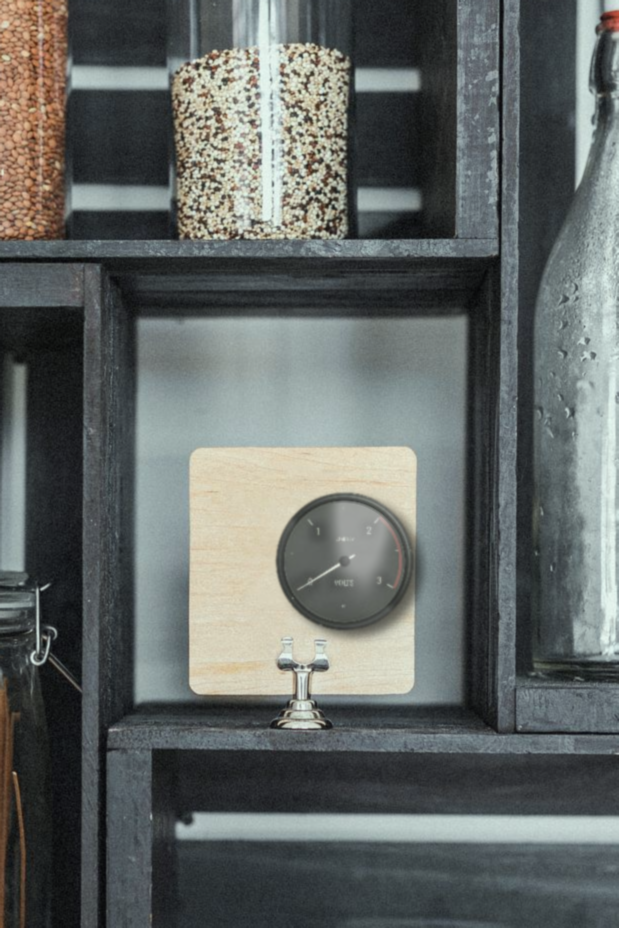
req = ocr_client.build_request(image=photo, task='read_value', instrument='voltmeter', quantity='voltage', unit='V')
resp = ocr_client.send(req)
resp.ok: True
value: 0 V
